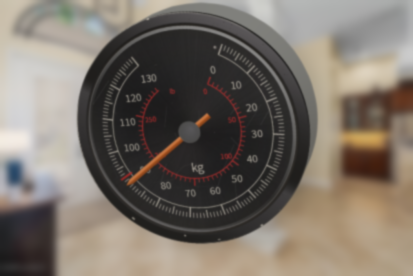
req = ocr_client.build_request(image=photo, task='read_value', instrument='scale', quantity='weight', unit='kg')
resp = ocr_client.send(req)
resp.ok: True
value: 90 kg
